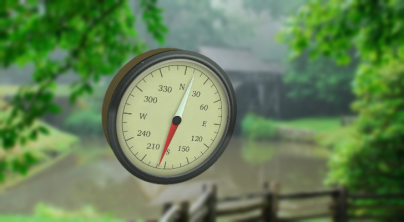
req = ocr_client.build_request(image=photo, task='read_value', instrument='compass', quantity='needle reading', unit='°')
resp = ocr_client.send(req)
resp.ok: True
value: 190 °
